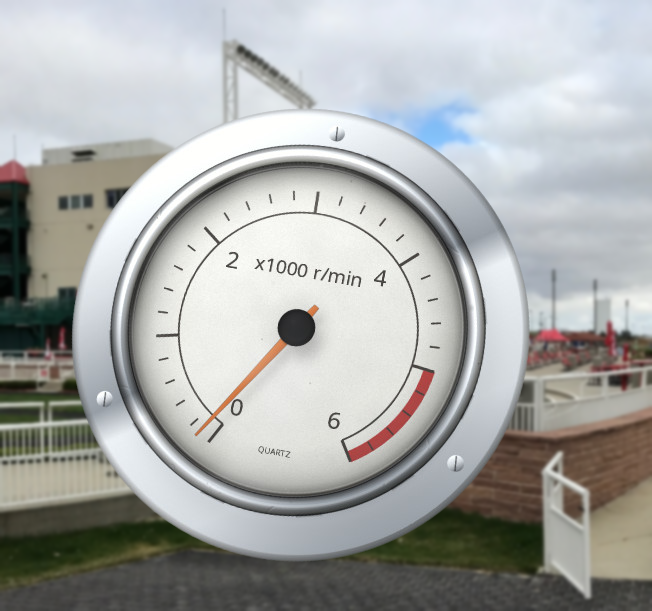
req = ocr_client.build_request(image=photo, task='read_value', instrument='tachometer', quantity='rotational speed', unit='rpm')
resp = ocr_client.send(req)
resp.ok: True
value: 100 rpm
